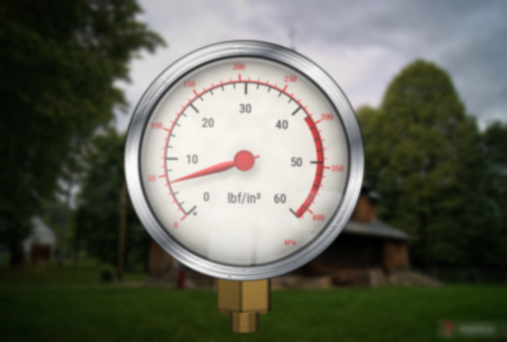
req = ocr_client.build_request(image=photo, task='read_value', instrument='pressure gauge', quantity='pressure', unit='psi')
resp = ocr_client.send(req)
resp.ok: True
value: 6 psi
